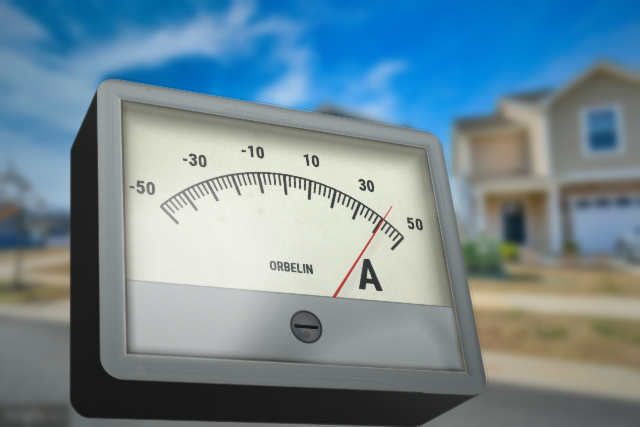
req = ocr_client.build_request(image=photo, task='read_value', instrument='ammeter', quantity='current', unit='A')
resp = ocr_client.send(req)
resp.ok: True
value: 40 A
